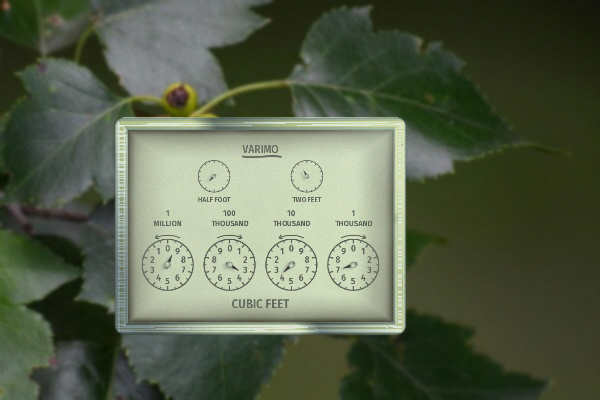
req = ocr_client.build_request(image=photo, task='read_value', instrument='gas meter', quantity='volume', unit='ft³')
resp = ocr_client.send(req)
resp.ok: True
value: 933700 ft³
